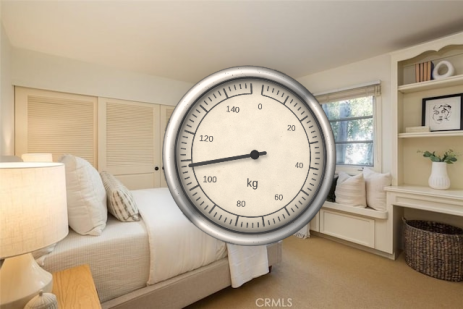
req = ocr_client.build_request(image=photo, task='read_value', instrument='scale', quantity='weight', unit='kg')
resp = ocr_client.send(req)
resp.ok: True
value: 108 kg
